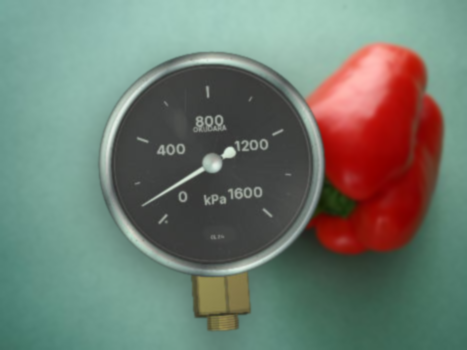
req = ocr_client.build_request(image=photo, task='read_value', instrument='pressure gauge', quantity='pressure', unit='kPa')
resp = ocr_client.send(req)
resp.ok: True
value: 100 kPa
